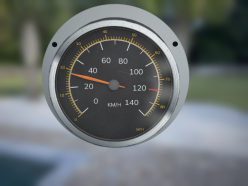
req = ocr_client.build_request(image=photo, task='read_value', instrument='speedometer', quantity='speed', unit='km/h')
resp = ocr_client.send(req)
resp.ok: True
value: 30 km/h
